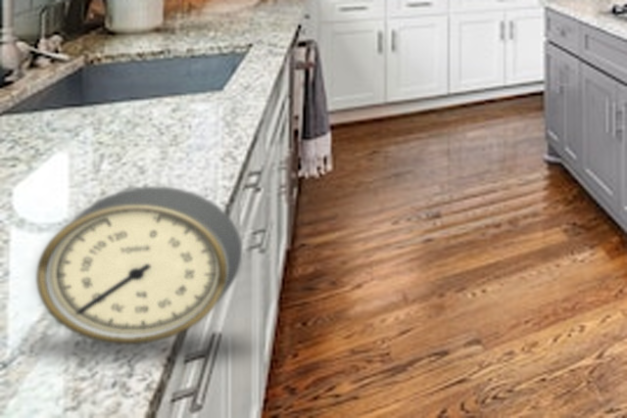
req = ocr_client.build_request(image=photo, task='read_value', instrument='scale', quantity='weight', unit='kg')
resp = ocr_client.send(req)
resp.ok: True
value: 80 kg
